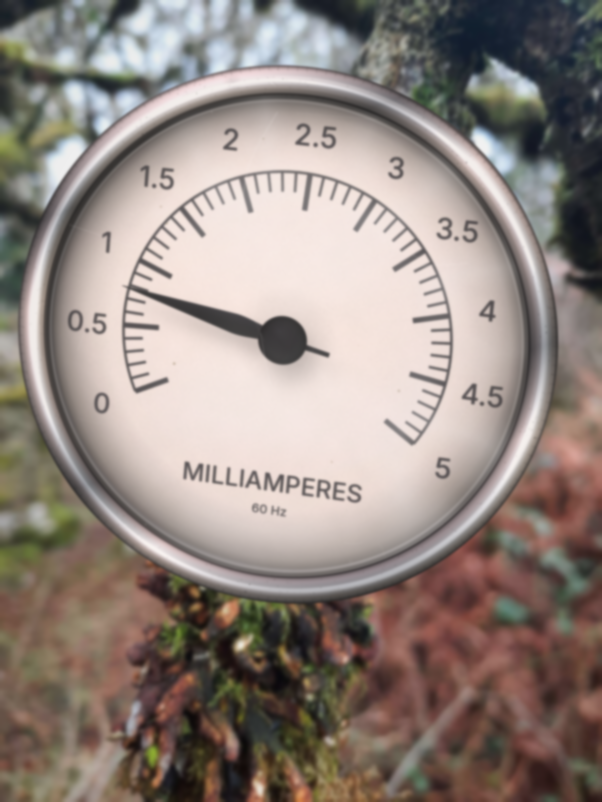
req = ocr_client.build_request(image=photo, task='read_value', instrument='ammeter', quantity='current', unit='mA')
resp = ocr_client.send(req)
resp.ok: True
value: 0.8 mA
